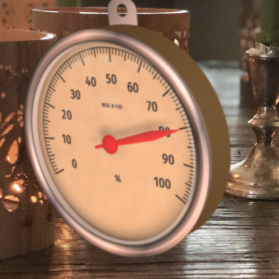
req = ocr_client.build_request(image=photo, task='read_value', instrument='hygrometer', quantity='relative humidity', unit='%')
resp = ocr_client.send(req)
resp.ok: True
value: 80 %
